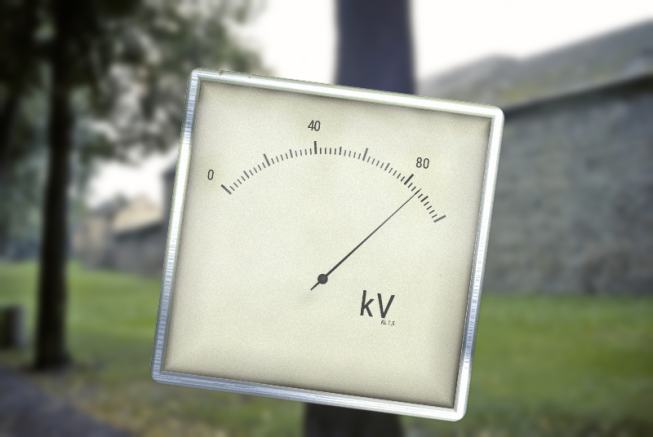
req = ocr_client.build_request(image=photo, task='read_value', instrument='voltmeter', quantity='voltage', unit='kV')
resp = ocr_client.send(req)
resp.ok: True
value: 86 kV
